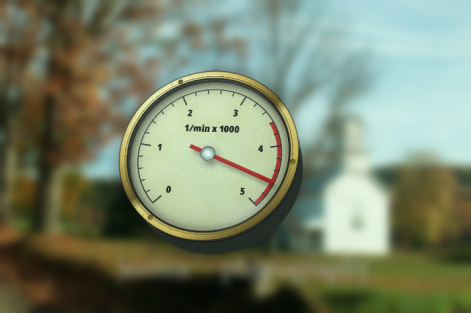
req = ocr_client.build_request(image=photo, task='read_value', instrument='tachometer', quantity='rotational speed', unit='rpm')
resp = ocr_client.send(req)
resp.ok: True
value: 4600 rpm
